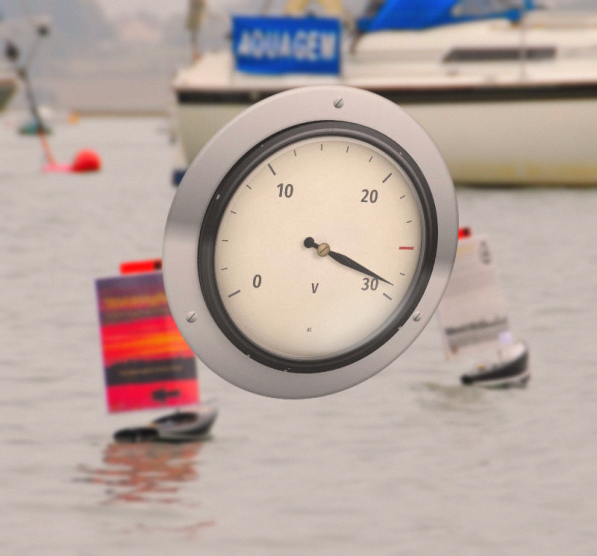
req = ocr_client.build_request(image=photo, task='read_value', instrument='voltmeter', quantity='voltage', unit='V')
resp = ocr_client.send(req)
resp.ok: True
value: 29 V
